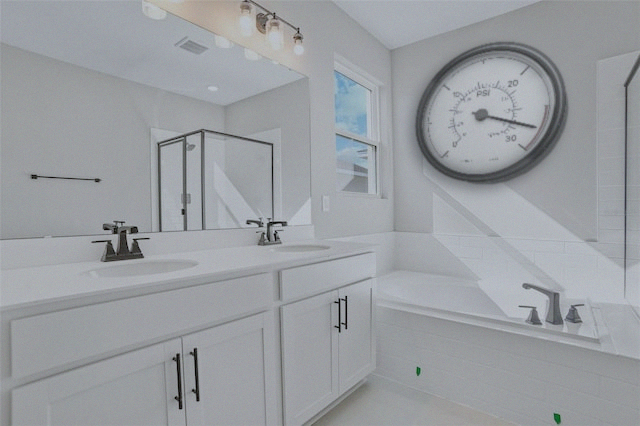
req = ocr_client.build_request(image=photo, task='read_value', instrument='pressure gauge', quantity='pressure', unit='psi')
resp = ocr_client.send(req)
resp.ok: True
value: 27.5 psi
